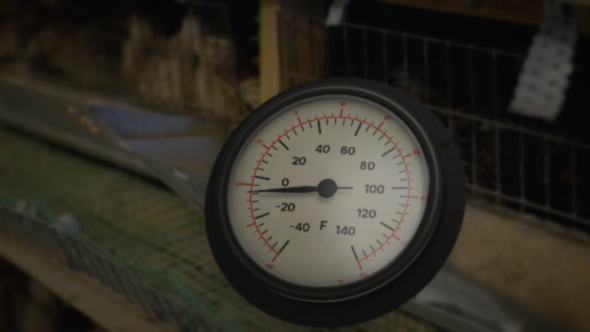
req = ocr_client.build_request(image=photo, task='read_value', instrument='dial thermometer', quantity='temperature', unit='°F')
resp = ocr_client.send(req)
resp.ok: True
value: -8 °F
